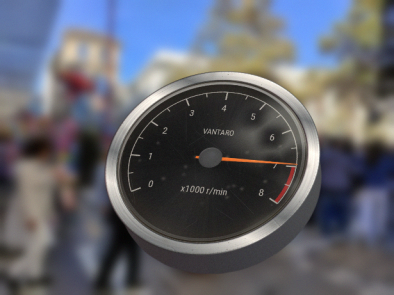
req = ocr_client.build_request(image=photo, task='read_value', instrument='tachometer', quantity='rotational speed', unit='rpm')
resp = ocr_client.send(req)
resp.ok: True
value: 7000 rpm
